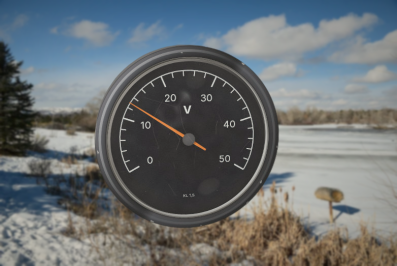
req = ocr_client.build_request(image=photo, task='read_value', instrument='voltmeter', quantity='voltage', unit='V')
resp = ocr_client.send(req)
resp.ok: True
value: 13 V
